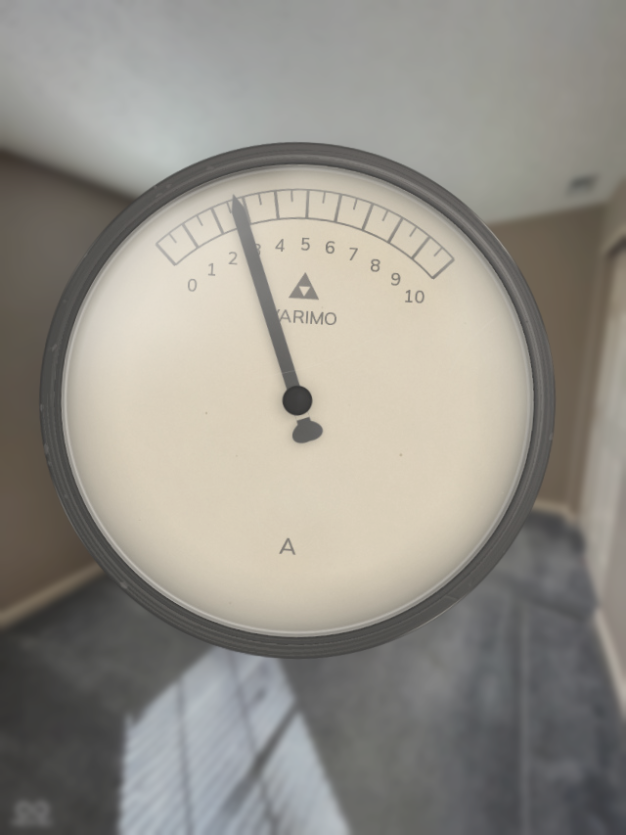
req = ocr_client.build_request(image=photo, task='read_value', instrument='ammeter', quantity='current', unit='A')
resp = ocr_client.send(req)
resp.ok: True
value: 2.75 A
